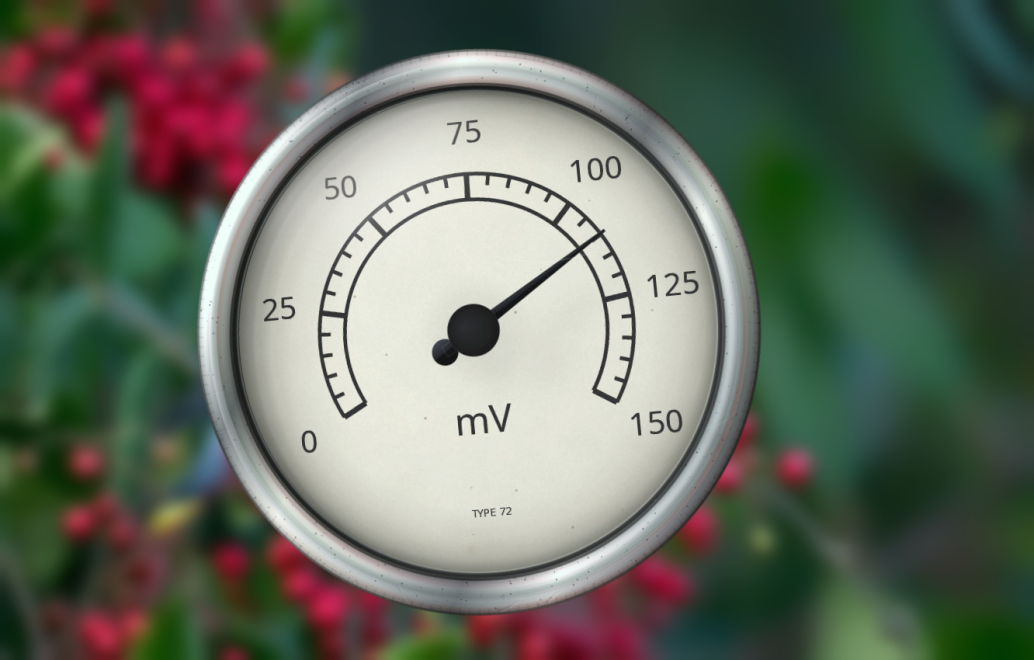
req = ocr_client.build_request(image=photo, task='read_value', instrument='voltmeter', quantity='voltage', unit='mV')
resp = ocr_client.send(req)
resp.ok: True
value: 110 mV
